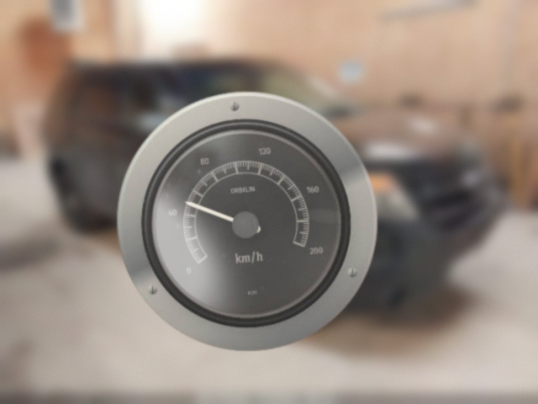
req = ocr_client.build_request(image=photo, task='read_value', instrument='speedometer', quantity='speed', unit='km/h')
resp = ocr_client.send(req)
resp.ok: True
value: 50 km/h
